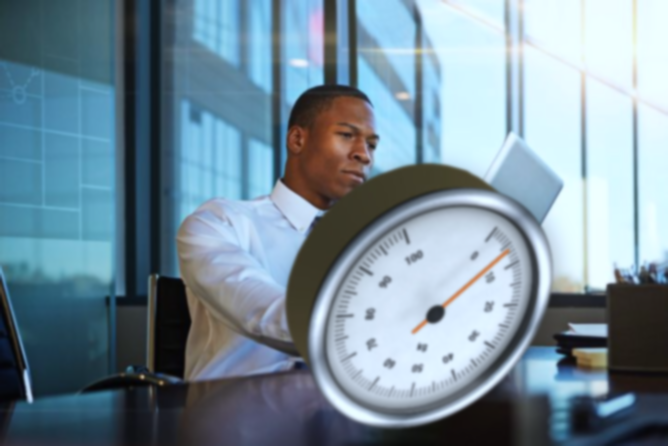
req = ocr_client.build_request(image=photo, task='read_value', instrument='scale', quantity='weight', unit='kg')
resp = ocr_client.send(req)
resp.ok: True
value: 5 kg
